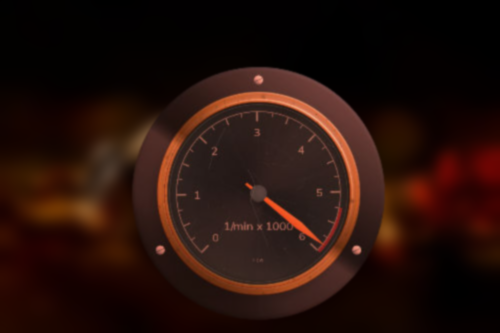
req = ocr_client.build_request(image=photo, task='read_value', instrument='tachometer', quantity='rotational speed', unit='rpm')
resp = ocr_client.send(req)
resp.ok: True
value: 5875 rpm
